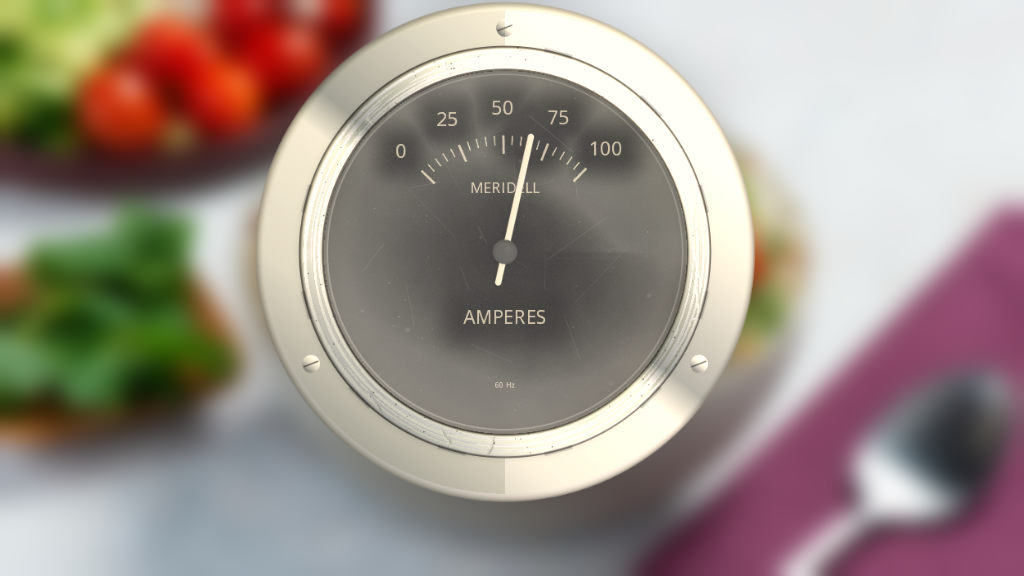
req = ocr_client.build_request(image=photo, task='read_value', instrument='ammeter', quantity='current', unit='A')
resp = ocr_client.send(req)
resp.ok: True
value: 65 A
